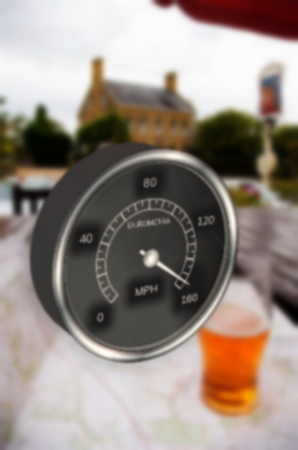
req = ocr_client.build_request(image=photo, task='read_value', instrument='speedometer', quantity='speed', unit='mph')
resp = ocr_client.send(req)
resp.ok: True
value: 155 mph
